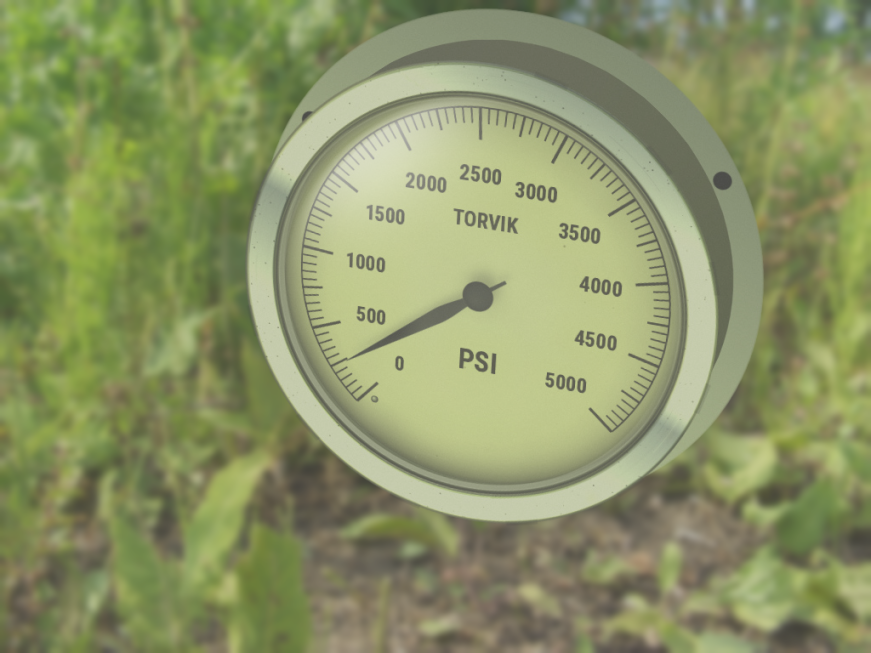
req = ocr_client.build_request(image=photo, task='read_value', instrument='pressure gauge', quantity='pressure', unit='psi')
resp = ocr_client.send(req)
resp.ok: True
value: 250 psi
